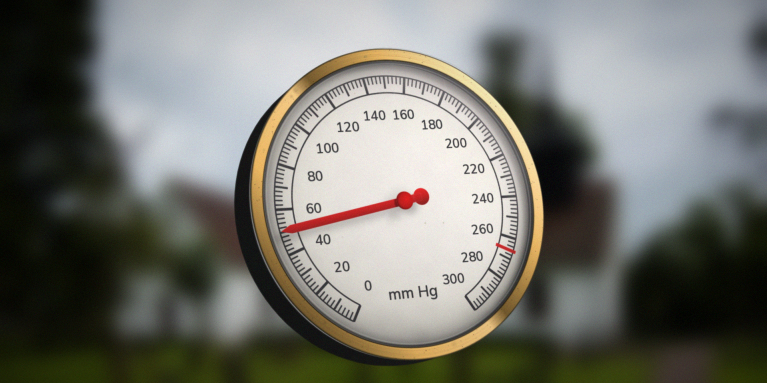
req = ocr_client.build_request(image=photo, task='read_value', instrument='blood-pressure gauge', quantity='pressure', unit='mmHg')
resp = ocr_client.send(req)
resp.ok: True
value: 50 mmHg
